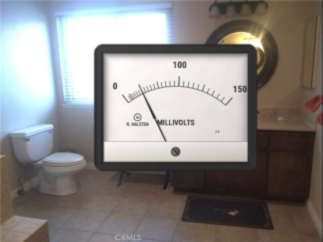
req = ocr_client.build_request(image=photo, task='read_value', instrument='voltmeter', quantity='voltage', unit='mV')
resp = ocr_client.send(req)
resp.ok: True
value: 50 mV
